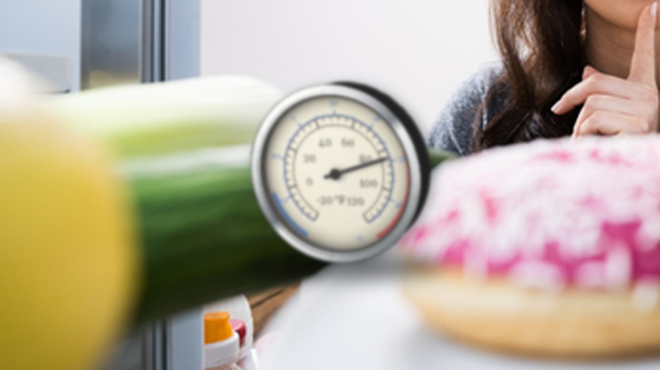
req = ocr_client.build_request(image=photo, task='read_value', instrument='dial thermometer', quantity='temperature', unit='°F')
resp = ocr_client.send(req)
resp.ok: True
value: 84 °F
